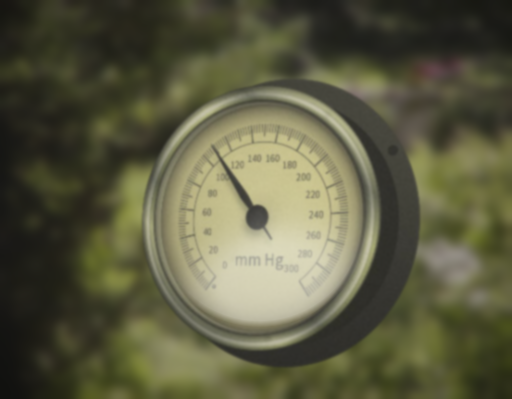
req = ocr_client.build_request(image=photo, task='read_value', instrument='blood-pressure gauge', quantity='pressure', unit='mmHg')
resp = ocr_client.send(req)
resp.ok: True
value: 110 mmHg
